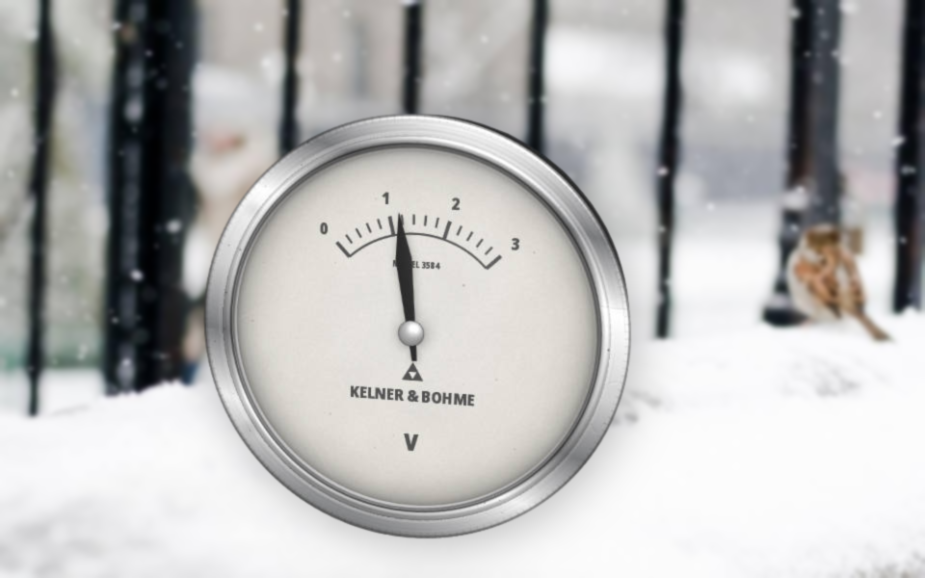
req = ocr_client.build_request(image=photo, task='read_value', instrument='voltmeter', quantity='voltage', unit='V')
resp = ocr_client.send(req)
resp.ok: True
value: 1.2 V
